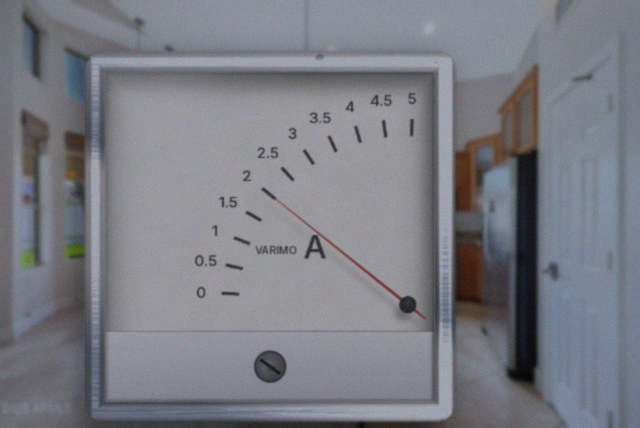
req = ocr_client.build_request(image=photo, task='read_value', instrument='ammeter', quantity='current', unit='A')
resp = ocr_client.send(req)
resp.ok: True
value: 2 A
